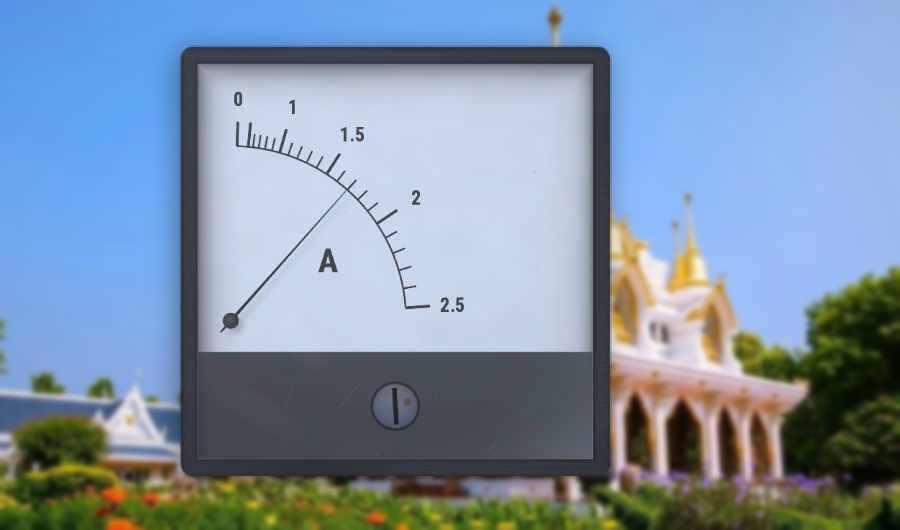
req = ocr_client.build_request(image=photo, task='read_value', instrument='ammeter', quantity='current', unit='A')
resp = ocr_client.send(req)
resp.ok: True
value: 1.7 A
